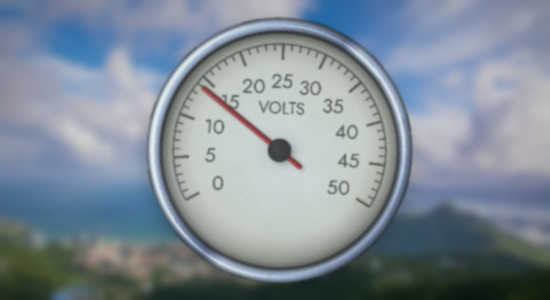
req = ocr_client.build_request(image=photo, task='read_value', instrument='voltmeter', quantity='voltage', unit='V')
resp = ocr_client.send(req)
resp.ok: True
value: 14 V
